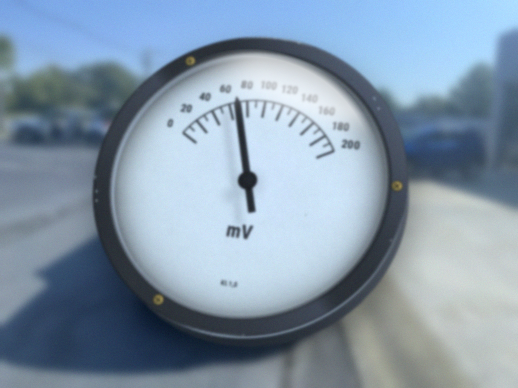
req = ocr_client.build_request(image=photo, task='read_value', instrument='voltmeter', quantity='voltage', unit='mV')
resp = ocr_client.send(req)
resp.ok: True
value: 70 mV
